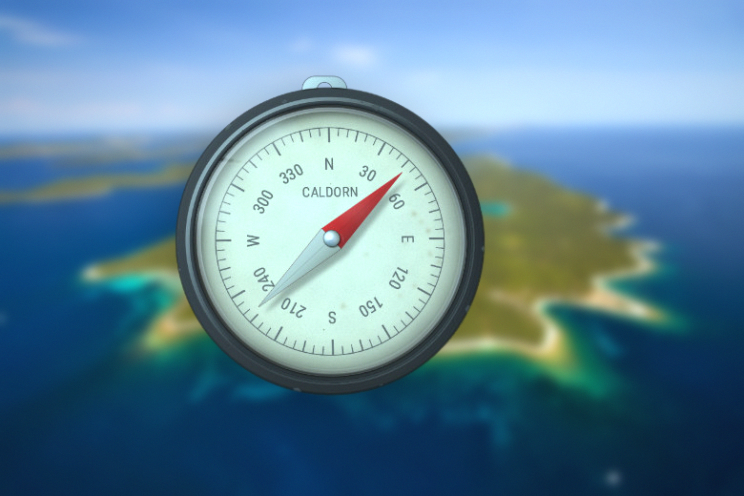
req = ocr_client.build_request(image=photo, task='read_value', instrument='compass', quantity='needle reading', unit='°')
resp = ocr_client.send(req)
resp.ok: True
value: 47.5 °
